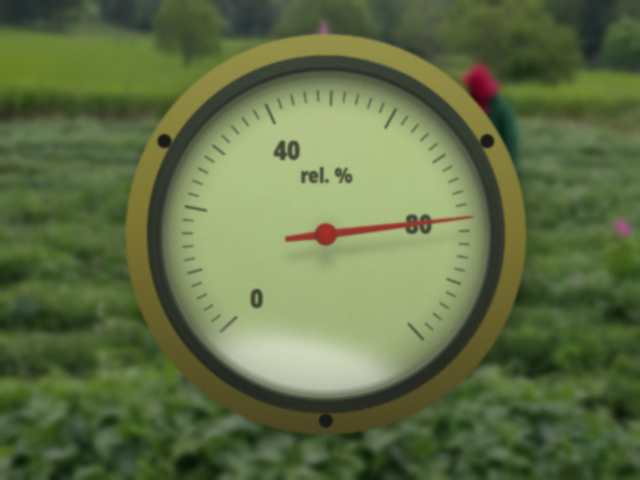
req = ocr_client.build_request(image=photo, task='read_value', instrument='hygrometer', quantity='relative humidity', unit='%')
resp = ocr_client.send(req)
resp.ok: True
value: 80 %
